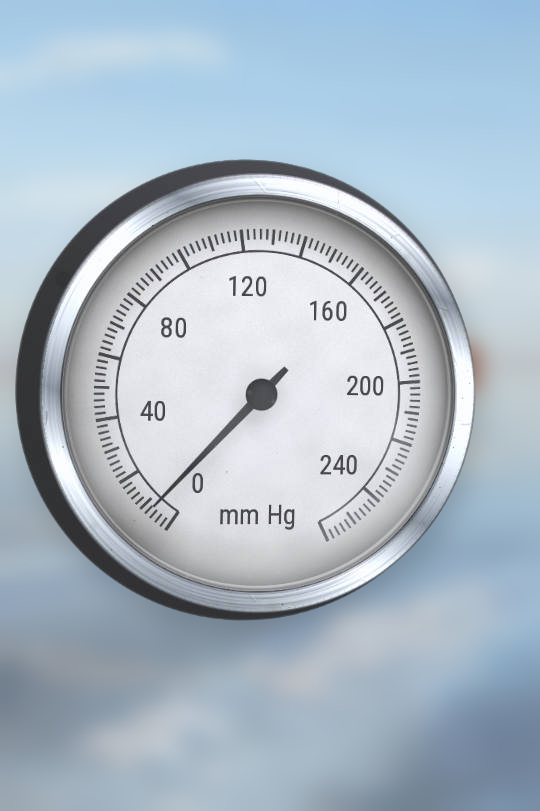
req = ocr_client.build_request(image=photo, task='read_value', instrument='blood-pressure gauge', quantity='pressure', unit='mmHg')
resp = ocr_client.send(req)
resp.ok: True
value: 8 mmHg
